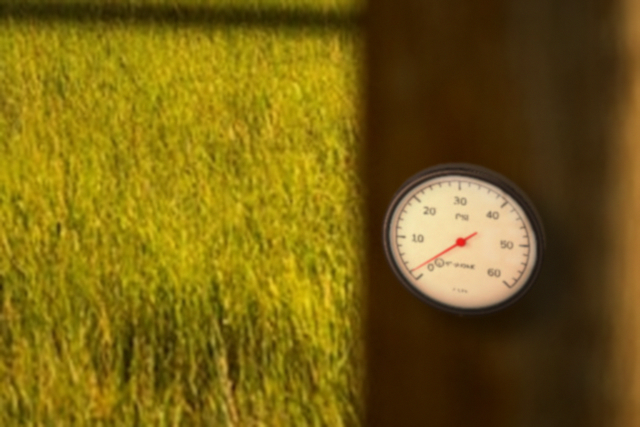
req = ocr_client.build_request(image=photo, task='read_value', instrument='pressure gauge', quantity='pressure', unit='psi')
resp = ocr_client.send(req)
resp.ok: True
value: 2 psi
